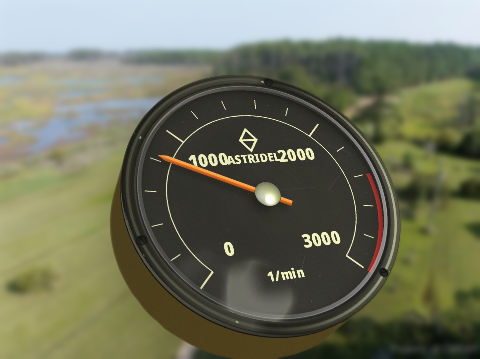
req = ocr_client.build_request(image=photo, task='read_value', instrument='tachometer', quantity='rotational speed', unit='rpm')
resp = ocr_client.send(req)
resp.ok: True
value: 800 rpm
